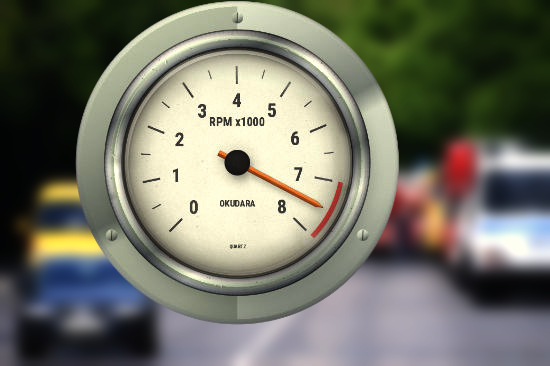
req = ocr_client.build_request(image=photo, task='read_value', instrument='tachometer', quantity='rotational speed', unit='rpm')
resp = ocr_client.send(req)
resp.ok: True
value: 7500 rpm
